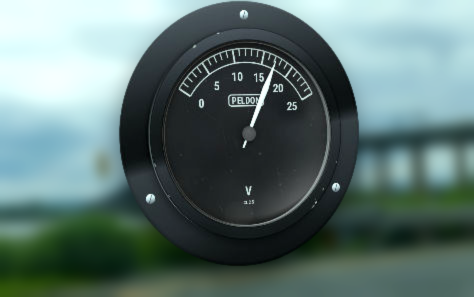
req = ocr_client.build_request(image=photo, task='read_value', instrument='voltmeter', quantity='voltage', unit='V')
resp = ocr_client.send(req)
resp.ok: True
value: 17 V
